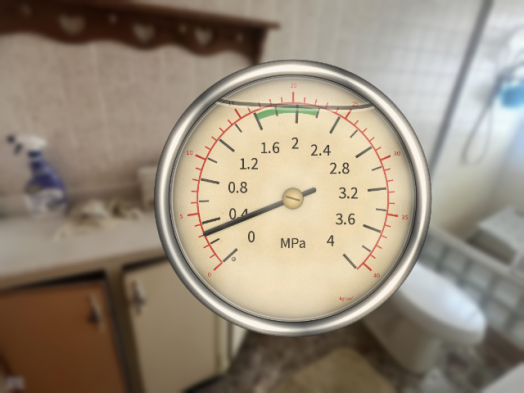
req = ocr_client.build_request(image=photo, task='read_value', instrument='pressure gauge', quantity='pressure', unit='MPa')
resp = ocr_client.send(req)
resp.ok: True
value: 0.3 MPa
